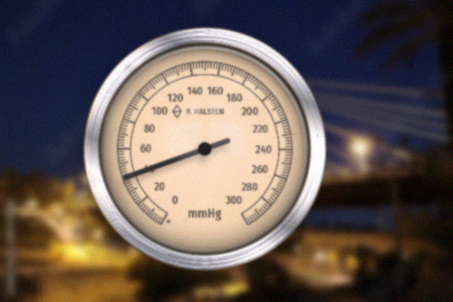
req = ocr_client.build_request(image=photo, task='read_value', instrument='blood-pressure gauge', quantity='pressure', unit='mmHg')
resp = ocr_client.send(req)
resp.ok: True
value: 40 mmHg
